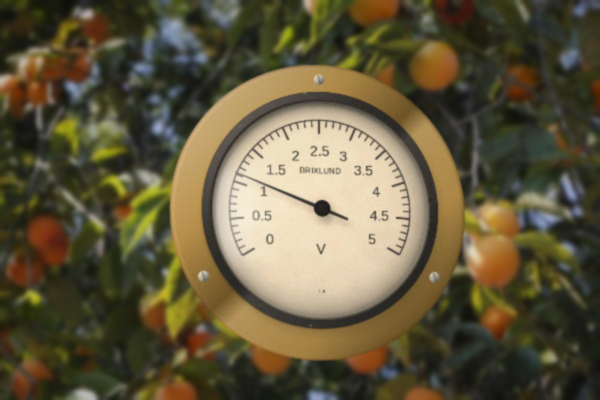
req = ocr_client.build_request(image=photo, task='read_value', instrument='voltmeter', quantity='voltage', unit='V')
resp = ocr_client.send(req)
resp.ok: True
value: 1.1 V
